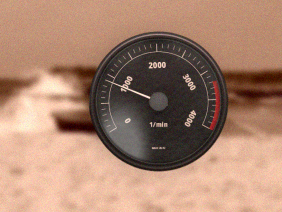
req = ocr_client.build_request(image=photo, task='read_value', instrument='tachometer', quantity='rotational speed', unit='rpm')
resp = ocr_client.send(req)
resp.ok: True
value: 900 rpm
